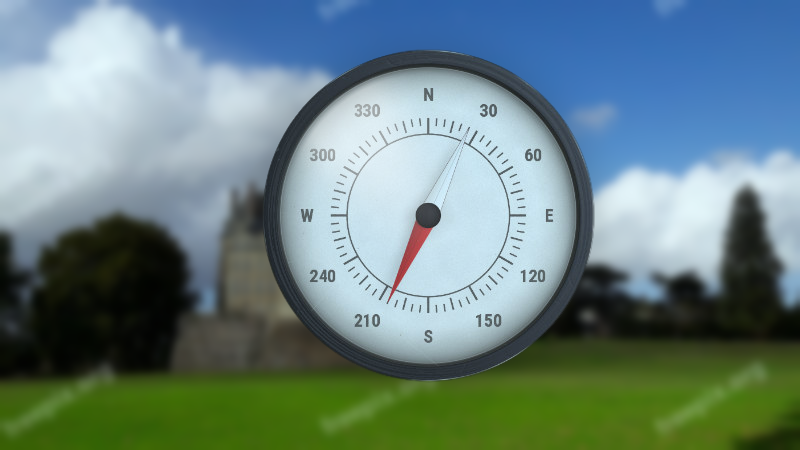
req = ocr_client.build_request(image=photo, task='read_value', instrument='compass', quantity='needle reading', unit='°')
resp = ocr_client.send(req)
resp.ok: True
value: 205 °
